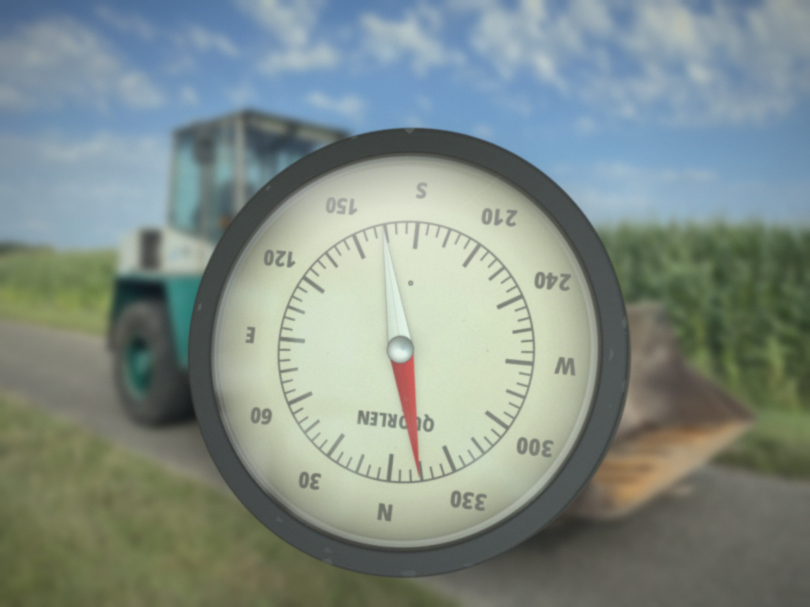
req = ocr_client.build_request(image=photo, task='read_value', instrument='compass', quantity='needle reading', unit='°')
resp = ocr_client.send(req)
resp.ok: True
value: 345 °
